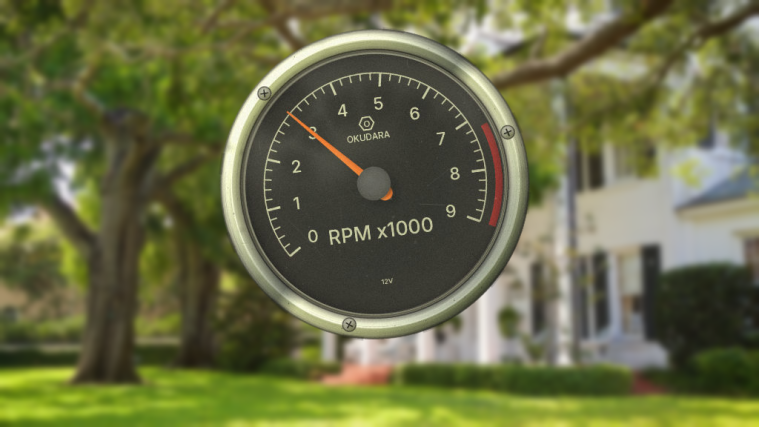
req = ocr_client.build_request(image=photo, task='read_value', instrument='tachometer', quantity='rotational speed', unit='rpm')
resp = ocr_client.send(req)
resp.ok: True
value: 3000 rpm
